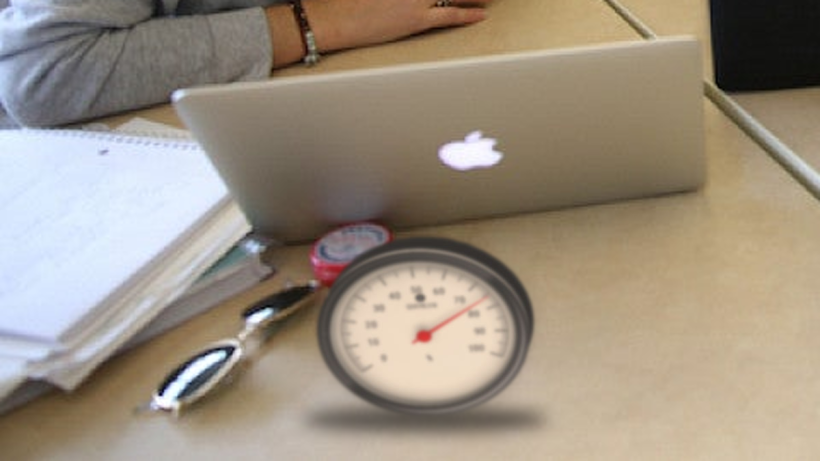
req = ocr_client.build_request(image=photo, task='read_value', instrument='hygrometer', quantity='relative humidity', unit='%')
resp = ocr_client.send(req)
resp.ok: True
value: 75 %
